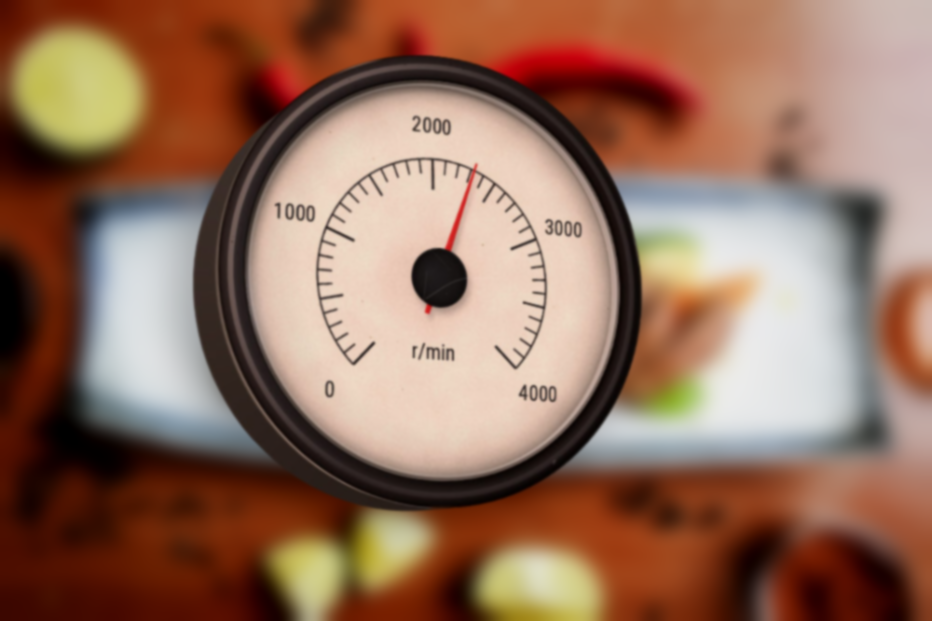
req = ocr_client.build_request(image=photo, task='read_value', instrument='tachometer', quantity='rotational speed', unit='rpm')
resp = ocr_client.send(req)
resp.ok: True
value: 2300 rpm
